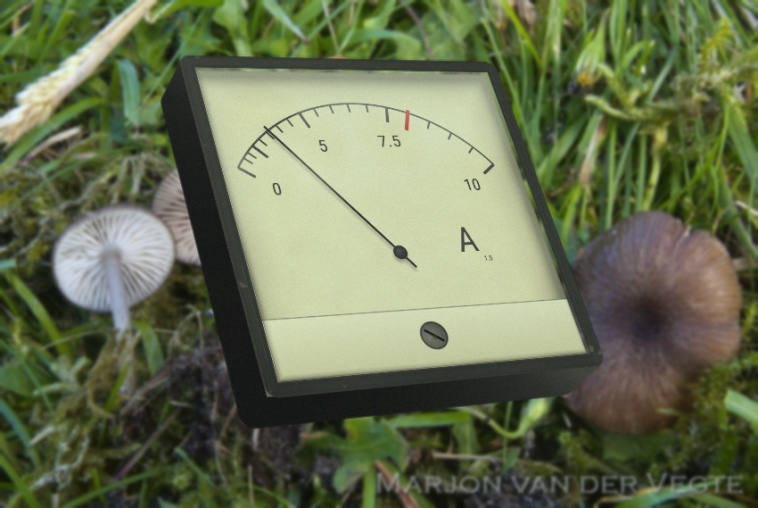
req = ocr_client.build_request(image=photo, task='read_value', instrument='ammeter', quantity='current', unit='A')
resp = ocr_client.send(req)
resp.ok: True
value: 3.5 A
